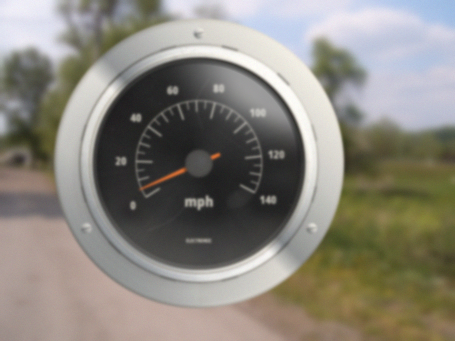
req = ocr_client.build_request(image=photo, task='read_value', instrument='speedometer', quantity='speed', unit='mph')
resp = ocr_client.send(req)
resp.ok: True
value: 5 mph
